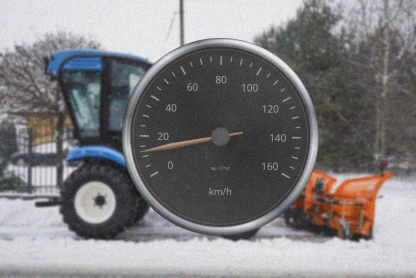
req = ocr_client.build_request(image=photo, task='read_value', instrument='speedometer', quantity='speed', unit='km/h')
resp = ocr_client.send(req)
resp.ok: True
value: 12.5 km/h
